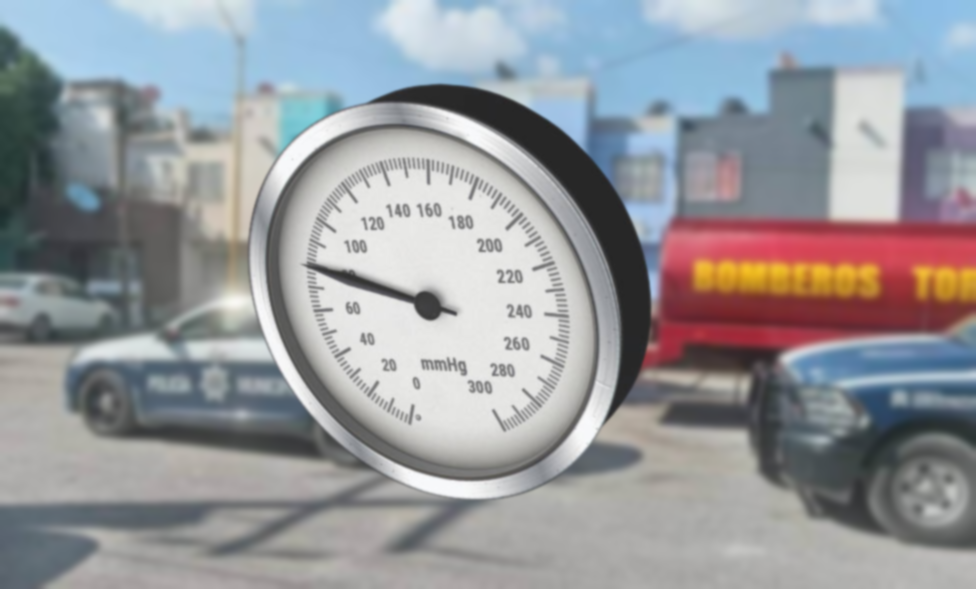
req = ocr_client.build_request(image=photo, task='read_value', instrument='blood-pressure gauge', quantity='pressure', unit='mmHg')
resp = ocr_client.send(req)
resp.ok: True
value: 80 mmHg
